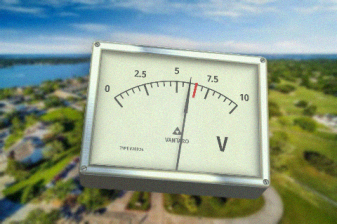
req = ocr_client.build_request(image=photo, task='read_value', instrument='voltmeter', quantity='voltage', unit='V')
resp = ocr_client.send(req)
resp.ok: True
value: 6 V
